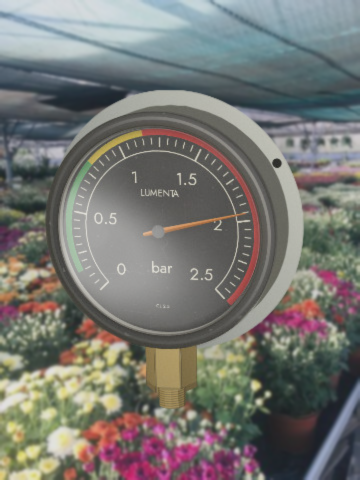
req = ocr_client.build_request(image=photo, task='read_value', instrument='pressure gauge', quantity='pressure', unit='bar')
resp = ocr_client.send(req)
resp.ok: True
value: 1.95 bar
